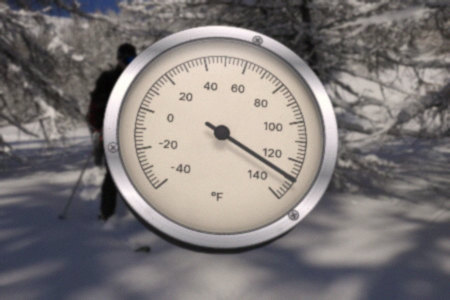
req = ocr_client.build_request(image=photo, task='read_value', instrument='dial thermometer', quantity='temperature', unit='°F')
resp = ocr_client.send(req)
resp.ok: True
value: 130 °F
